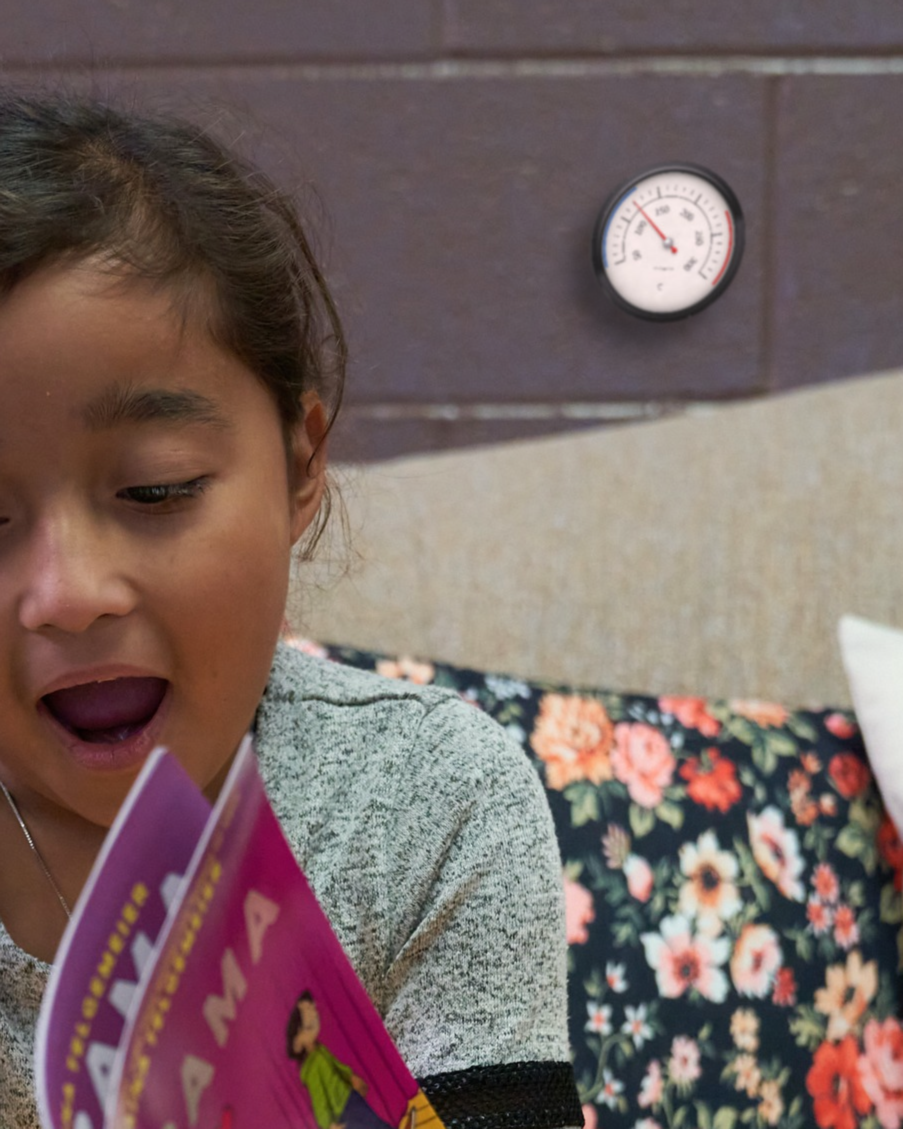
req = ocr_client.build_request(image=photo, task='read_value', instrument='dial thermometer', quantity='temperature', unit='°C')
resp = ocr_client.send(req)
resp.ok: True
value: 120 °C
